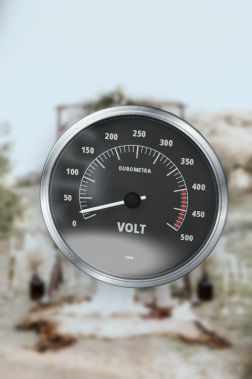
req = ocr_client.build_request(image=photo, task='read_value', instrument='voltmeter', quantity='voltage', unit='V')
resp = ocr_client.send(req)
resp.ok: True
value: 20 V
